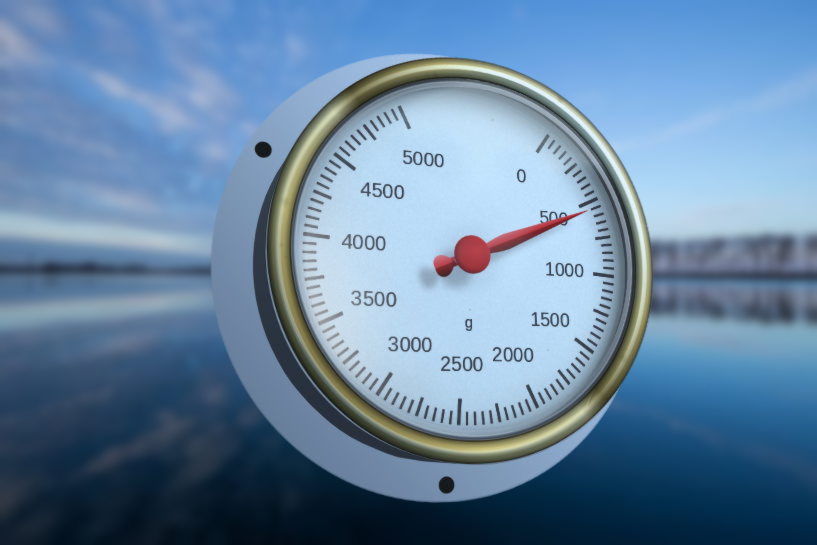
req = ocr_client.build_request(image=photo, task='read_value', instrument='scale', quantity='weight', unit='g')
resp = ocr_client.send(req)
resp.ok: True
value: 550 g
